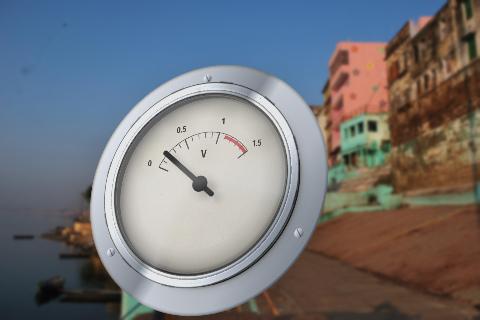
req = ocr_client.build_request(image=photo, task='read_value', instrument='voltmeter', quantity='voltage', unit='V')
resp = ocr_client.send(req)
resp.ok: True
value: 0.2 V
